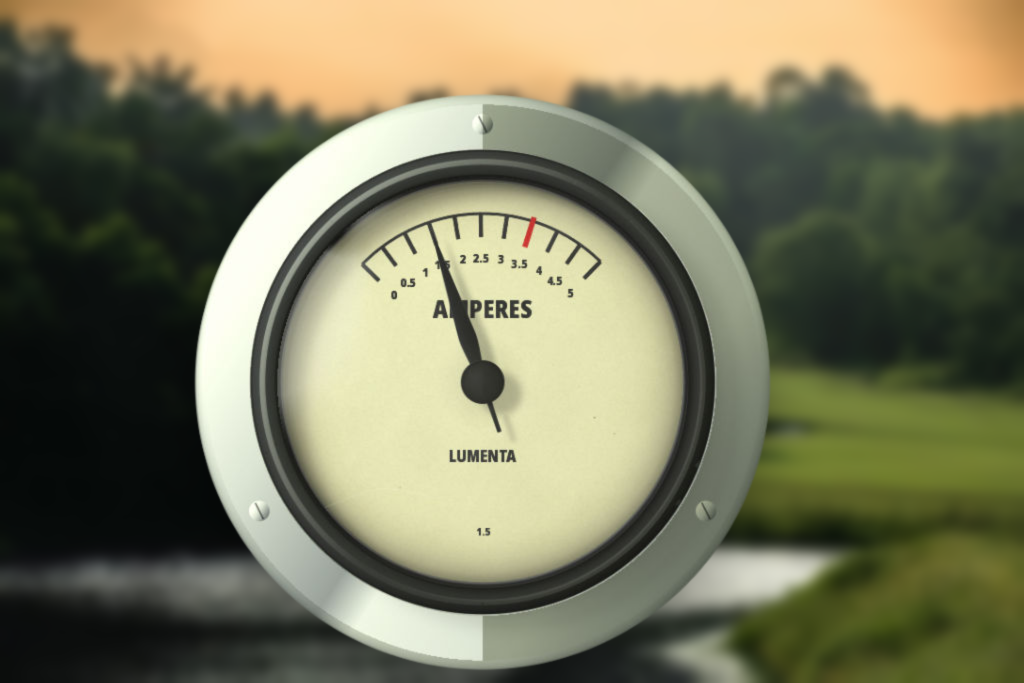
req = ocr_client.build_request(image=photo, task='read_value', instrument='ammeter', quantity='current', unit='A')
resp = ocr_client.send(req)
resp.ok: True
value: 1.5 A
